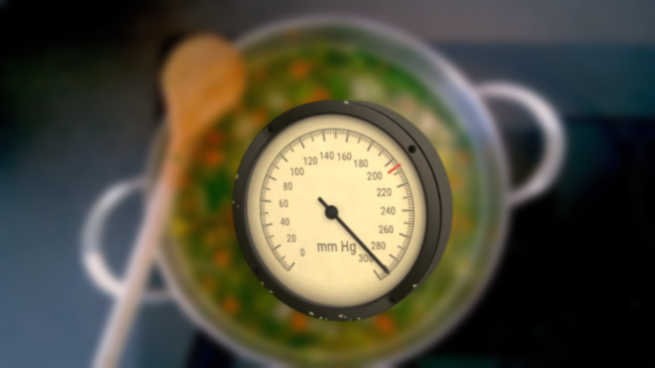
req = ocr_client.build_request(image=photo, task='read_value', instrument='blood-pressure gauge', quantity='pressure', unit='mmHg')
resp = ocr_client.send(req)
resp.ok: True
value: 290 mmHg
